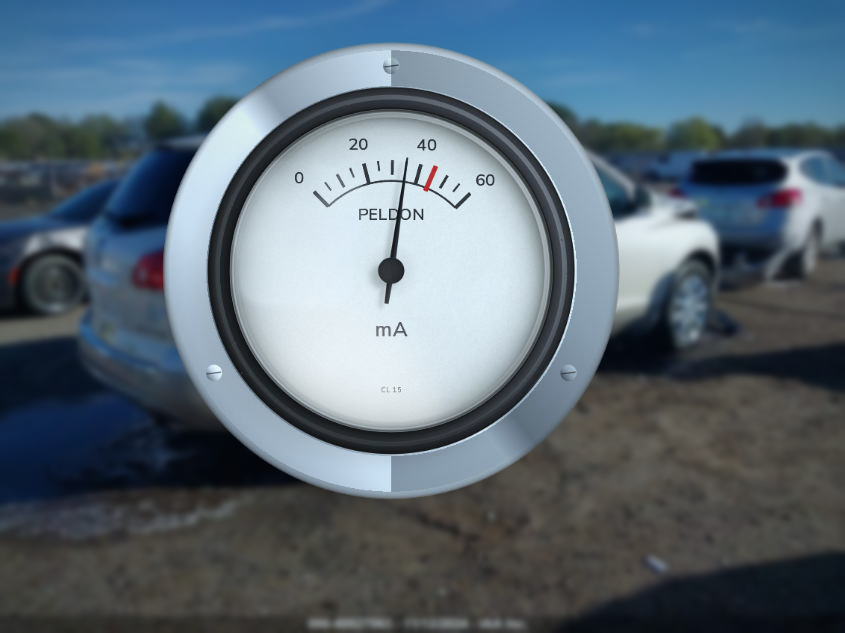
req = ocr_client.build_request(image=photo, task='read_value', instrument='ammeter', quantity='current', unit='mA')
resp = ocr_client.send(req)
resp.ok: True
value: 35 mA
